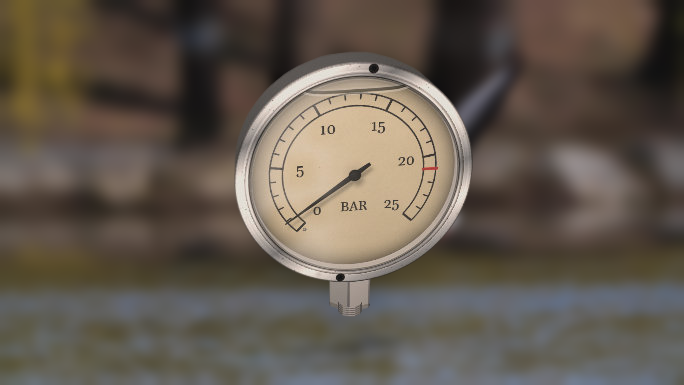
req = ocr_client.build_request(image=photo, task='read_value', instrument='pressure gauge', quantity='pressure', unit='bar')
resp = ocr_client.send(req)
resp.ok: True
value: 1 bar
